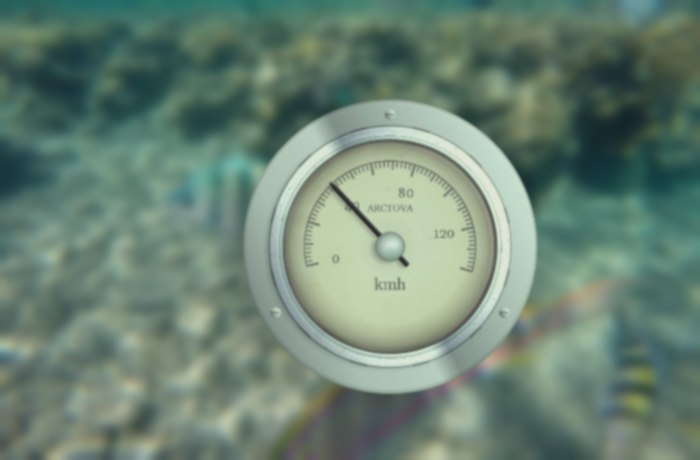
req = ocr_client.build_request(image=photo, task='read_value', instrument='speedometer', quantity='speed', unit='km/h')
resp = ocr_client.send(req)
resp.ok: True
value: 40 km/h
